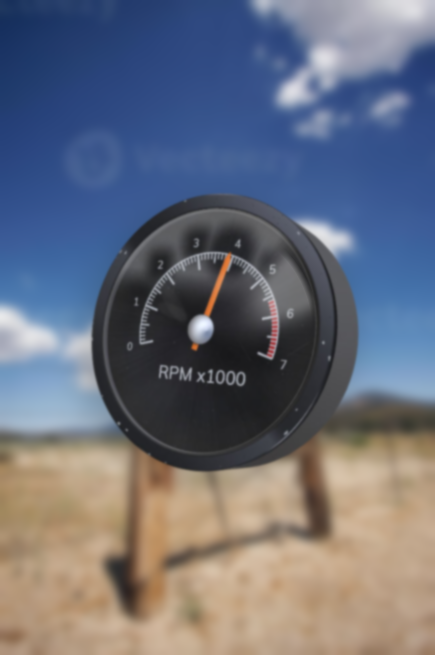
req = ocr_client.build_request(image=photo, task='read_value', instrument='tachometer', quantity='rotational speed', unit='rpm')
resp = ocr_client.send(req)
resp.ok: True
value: 4000 rpm
